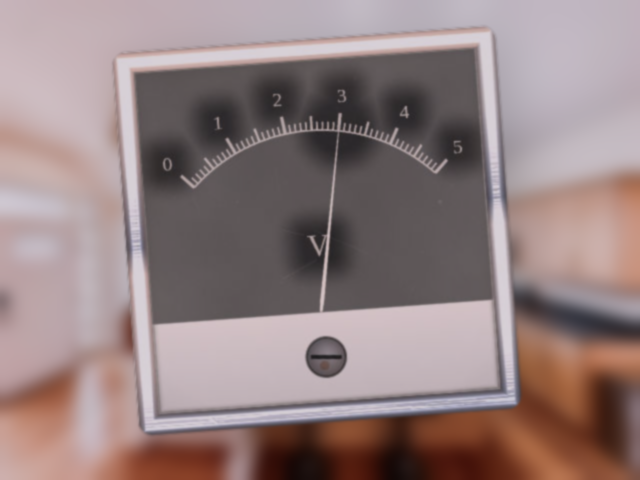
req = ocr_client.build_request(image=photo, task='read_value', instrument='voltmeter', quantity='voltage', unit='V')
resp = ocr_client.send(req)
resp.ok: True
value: 3 V
